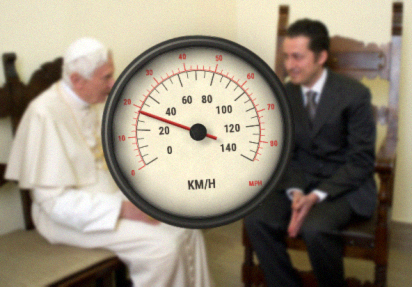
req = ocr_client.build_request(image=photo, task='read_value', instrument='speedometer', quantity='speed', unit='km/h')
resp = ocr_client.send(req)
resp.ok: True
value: 30 km/h
